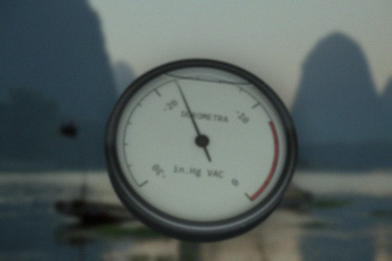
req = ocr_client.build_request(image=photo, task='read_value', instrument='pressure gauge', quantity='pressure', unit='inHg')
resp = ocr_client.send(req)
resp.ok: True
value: -18 inHg
